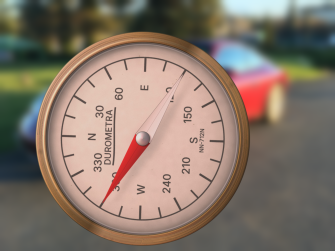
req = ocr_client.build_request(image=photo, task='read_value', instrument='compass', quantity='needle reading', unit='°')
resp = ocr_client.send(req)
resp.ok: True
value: 300 °
